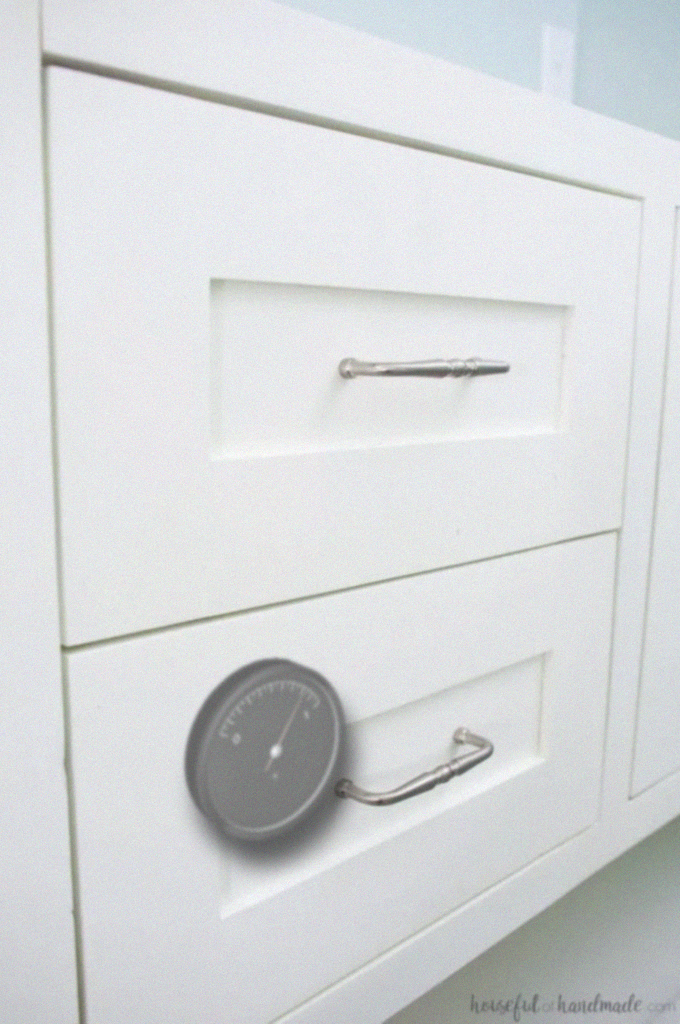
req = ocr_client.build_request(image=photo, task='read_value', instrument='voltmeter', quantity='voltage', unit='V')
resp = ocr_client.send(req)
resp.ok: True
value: 0.8 V
